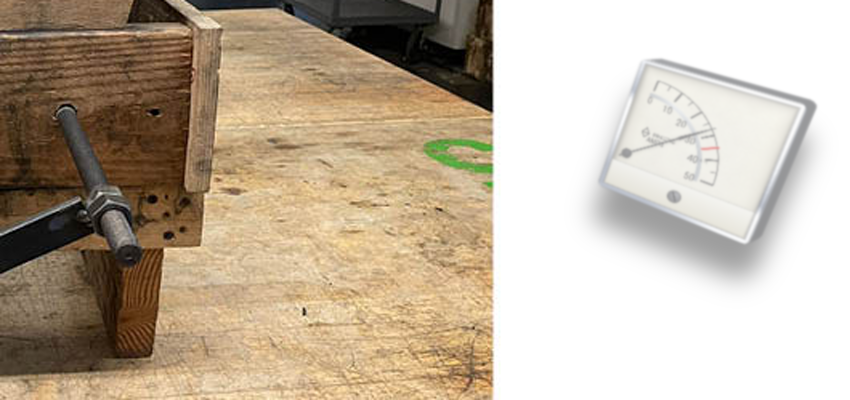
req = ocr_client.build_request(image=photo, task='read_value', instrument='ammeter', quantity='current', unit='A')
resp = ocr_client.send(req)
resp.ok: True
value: 27.5 A
